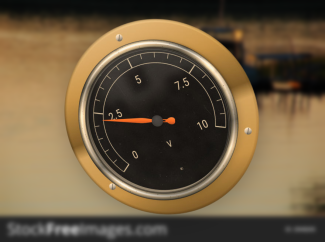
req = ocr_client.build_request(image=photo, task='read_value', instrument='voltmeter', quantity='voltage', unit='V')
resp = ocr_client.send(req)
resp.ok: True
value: 2.25 V
